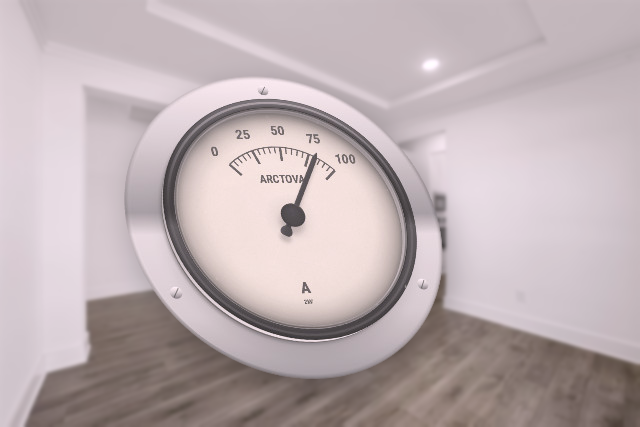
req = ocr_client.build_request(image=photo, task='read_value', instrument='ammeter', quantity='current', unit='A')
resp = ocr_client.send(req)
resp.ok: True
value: 80 A
